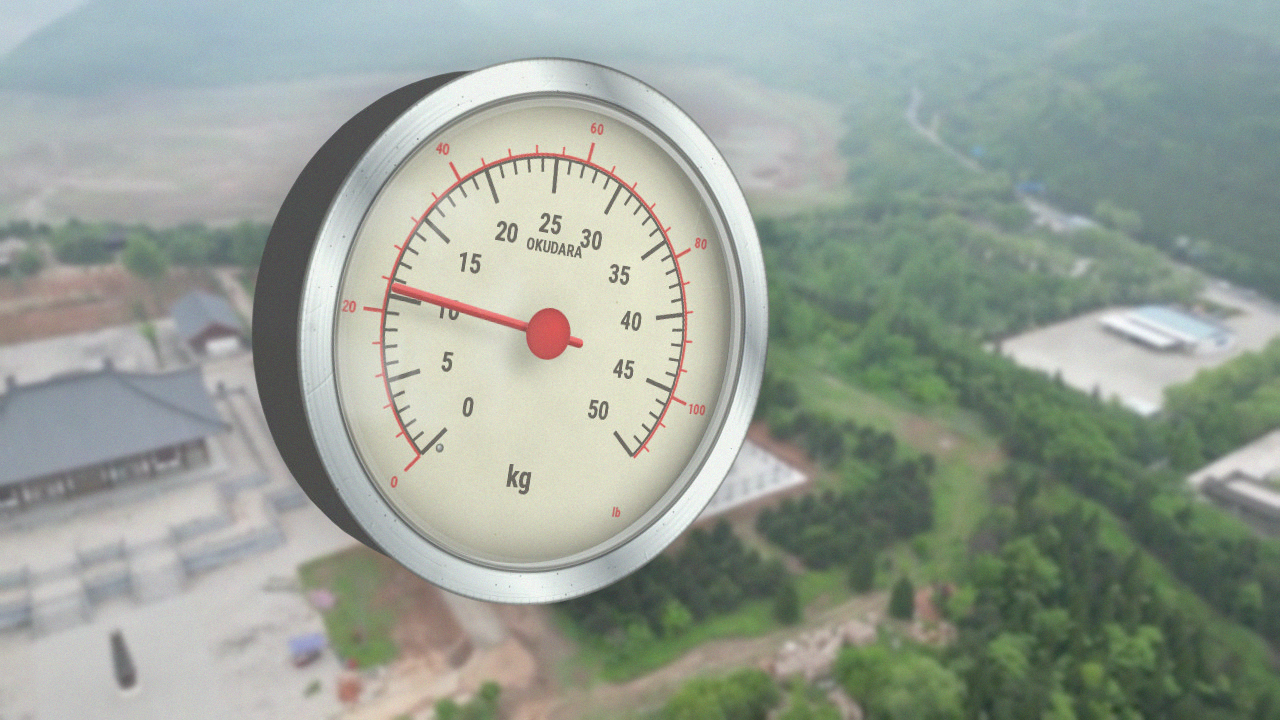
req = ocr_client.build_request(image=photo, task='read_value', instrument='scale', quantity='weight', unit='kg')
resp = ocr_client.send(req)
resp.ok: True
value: 10.5 kg
